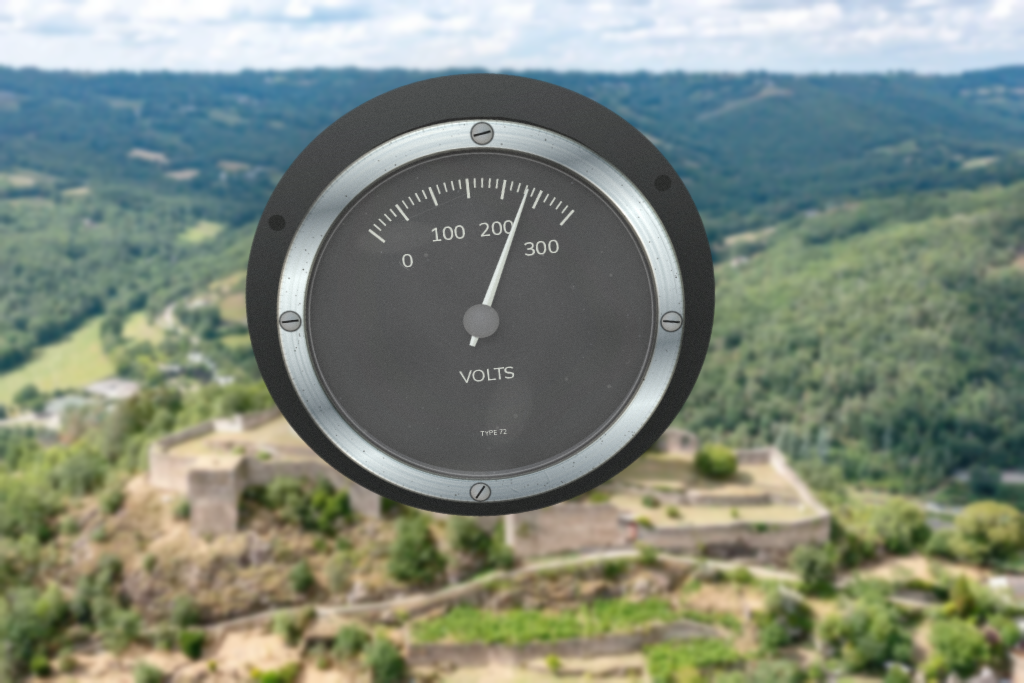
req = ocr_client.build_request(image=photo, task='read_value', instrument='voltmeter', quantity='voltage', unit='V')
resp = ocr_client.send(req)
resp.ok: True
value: 230 V
